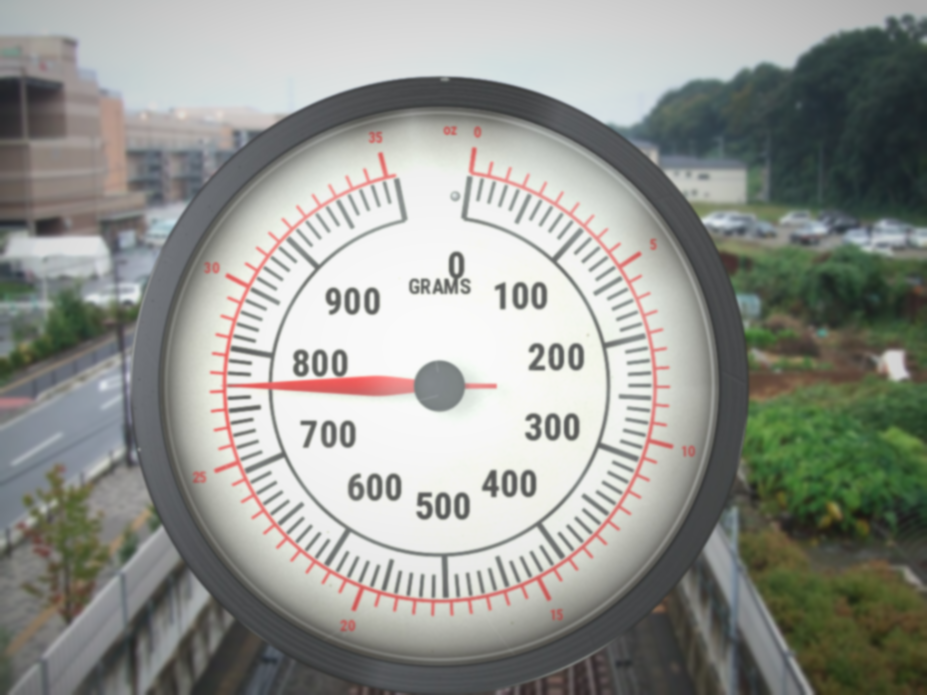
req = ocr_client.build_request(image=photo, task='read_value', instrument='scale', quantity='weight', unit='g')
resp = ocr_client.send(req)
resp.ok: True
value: 770 g
